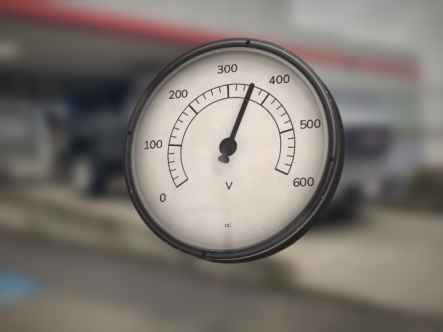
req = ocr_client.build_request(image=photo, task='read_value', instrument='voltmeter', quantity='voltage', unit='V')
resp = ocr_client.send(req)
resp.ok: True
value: 360 V
